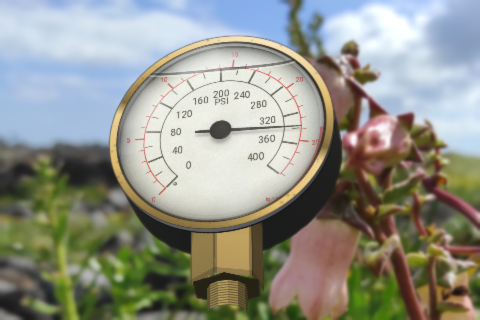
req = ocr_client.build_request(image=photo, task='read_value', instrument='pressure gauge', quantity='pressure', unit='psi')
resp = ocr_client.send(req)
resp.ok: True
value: 340 psi
